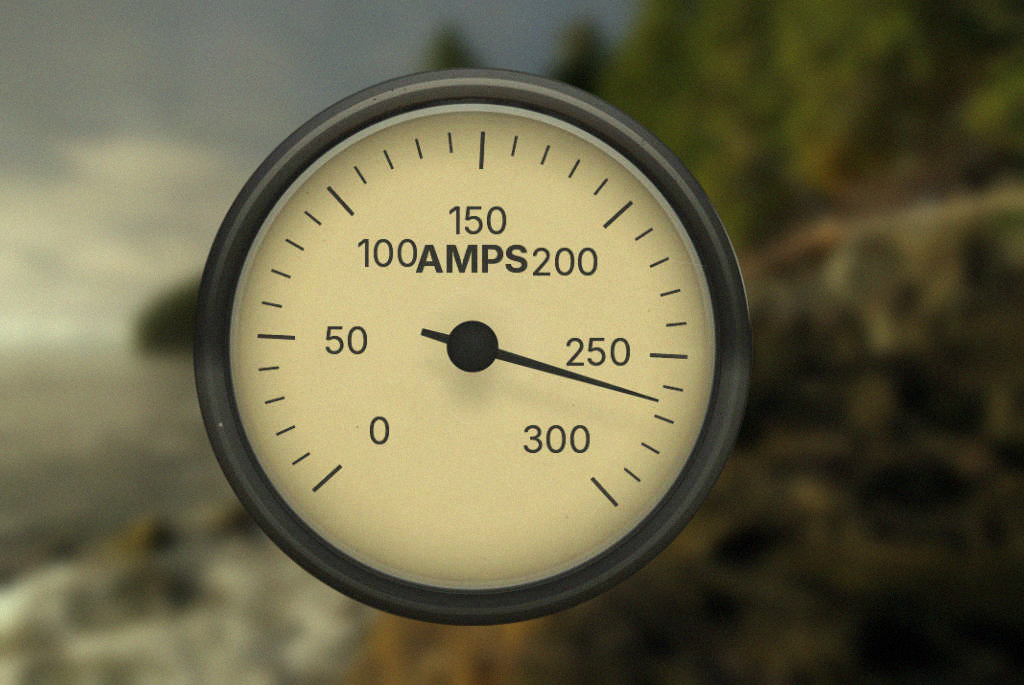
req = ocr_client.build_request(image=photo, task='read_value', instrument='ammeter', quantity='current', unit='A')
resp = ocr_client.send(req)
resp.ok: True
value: 265 A
